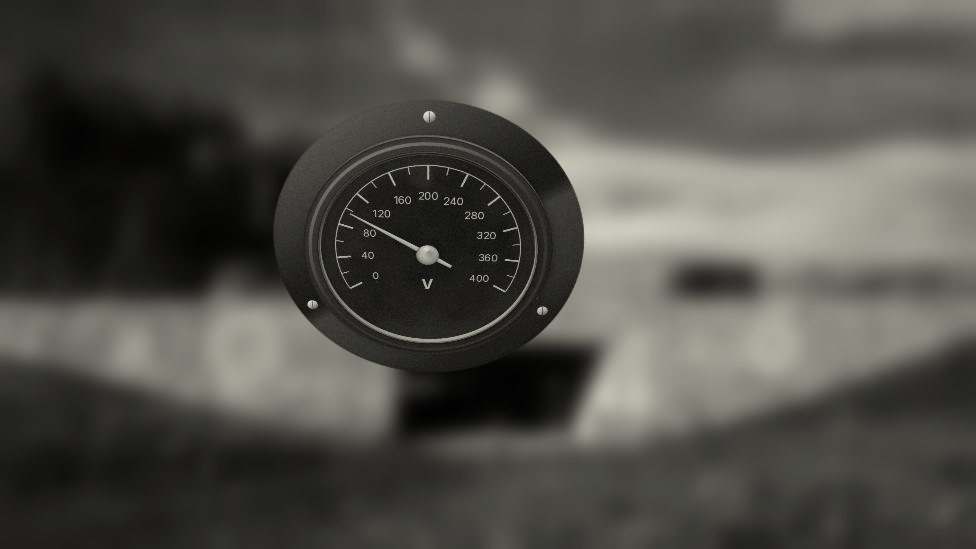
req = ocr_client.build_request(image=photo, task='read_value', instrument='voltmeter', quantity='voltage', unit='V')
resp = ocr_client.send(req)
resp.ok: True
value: 100 V
